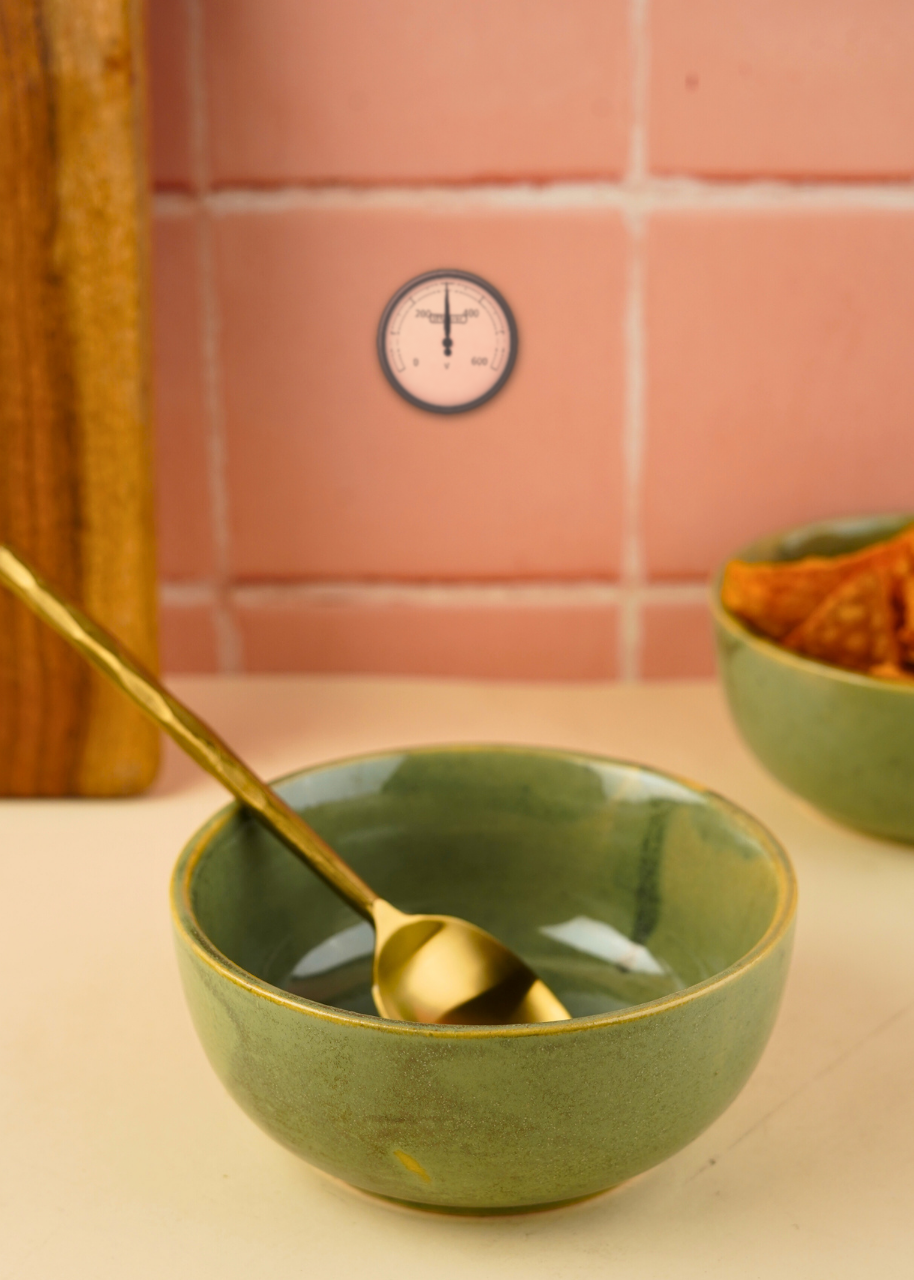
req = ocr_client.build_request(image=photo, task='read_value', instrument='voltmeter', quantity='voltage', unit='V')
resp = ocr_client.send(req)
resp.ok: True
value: 300 V
